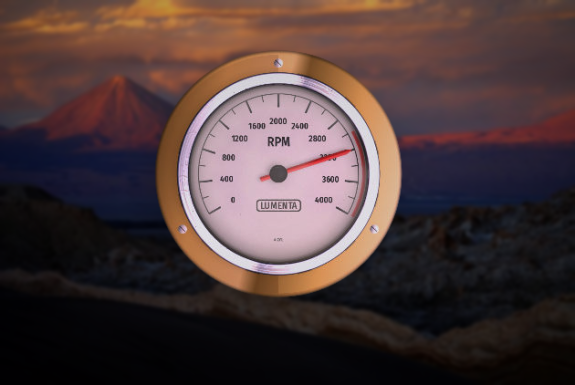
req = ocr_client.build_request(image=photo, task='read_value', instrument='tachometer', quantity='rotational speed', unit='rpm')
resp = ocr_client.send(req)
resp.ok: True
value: 3200 rpm
